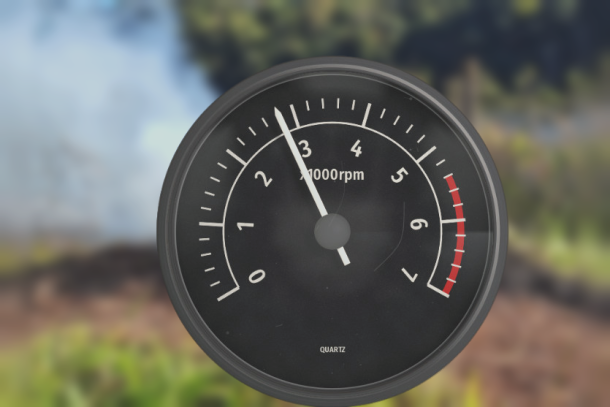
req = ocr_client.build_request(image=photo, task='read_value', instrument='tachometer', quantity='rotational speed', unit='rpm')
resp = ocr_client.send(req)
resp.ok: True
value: 2800 rpm
